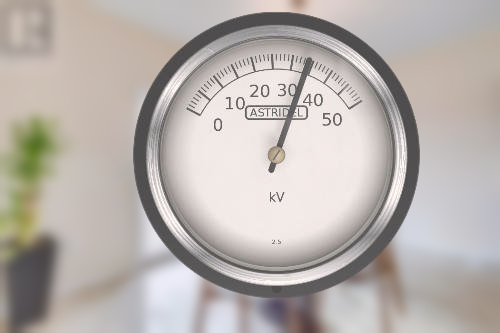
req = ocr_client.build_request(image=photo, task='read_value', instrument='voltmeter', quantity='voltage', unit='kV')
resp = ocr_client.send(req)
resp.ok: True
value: 34 kV
